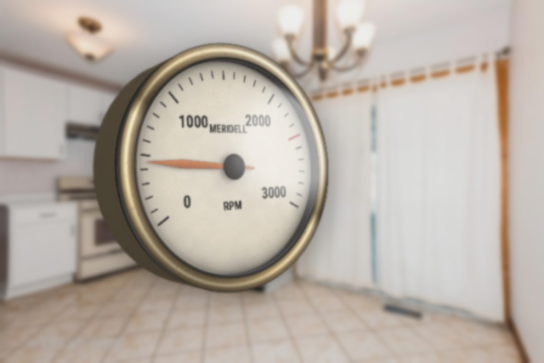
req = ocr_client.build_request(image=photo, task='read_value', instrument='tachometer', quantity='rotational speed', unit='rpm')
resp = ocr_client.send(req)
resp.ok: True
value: 450 rpm
